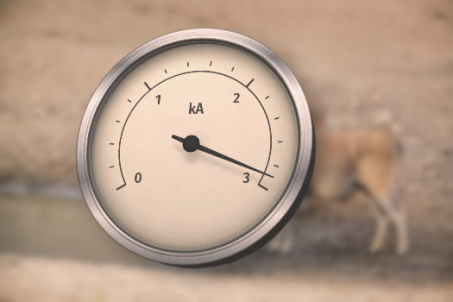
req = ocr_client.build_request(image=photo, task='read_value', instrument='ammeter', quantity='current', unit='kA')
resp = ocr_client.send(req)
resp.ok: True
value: 2.9 kA
